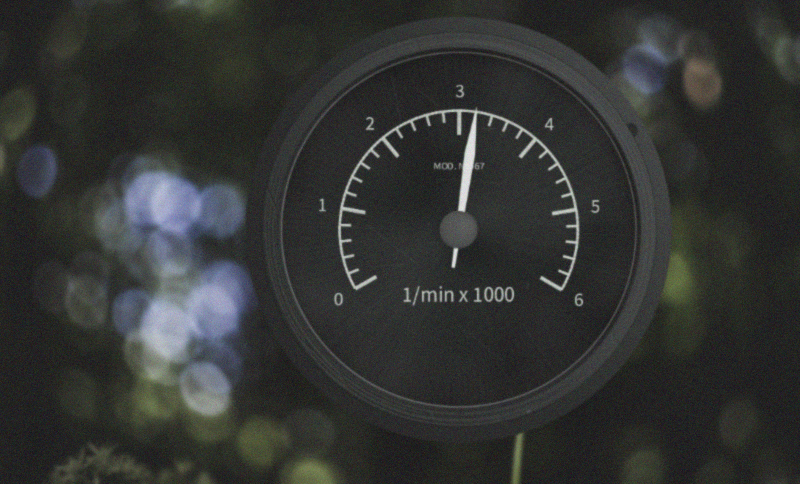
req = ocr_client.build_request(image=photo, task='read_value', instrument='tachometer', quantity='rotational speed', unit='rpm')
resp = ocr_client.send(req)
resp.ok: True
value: 3200 rpm
